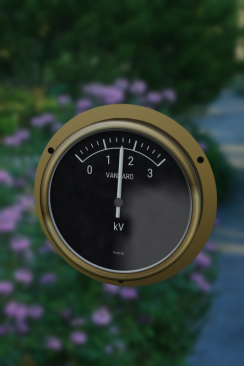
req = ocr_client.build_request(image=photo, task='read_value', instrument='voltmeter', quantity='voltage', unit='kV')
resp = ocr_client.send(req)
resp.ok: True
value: 1.6 kV
